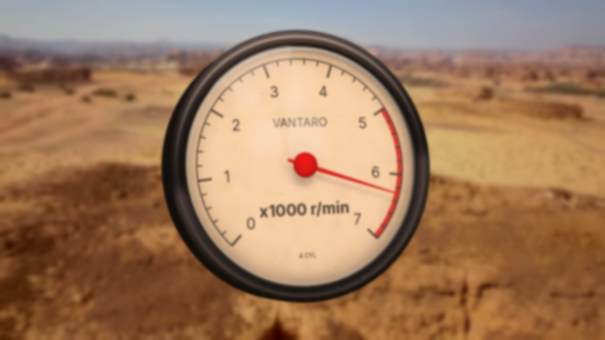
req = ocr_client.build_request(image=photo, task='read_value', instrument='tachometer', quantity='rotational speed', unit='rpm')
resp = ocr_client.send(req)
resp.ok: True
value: 6300 rpm
